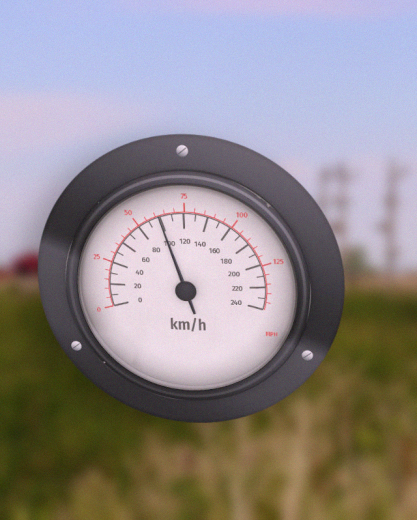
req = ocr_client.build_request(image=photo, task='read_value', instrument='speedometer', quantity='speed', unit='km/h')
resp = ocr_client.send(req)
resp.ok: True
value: 100 km/h
